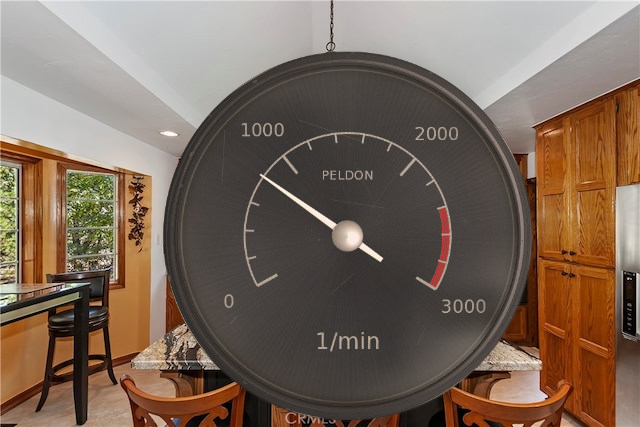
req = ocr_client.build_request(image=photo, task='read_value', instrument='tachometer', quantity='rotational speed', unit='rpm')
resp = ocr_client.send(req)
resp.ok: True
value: 800 rpm
